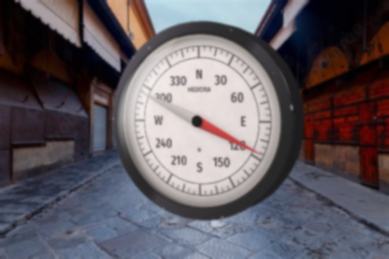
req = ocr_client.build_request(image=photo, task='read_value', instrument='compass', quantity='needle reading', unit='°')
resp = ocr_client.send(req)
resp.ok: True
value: 115 °
